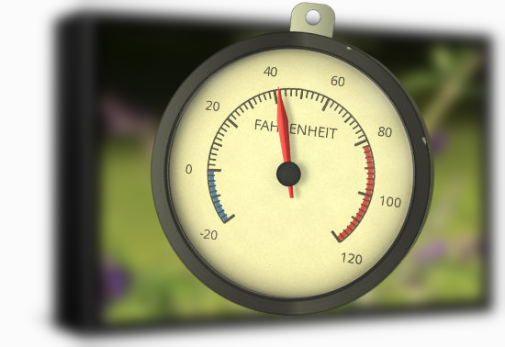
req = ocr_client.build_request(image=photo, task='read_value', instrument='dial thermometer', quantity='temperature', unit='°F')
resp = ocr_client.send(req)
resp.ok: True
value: 42 °F
